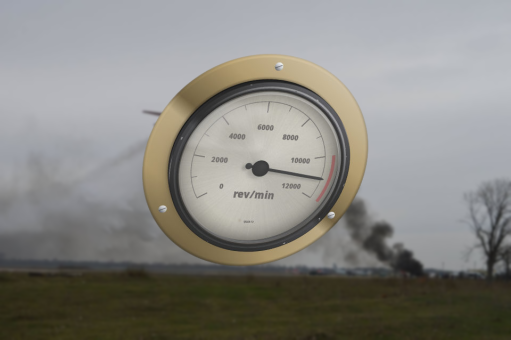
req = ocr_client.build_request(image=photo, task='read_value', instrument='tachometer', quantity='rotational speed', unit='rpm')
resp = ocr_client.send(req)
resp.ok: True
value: 11000 rpm
